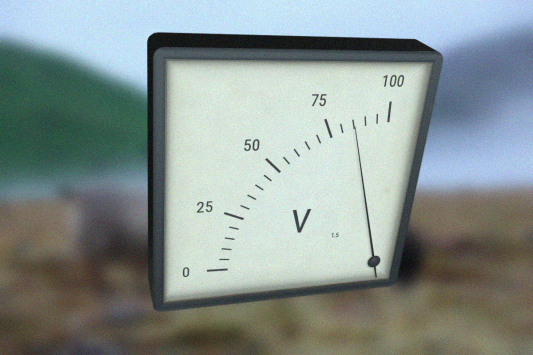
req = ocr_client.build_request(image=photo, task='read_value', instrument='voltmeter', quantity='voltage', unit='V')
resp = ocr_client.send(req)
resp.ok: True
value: 85 V
